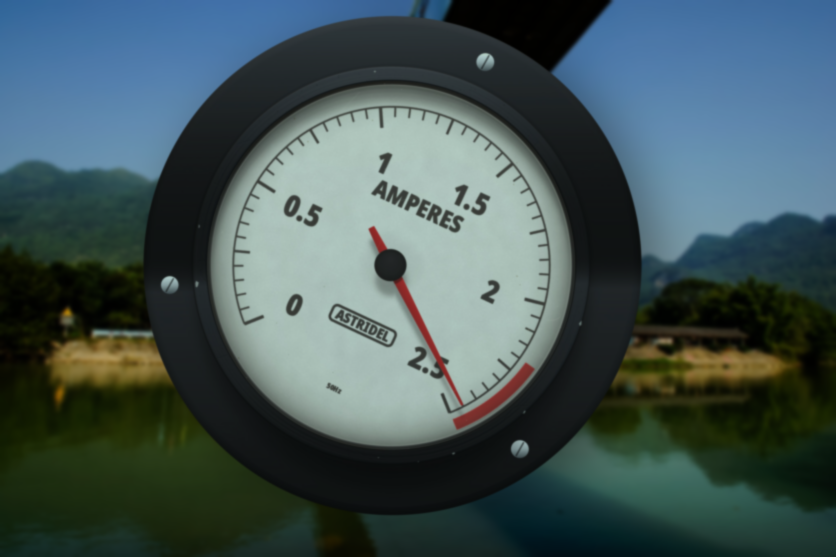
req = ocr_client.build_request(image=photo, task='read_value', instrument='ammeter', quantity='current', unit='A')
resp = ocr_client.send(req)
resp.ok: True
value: 2.45 A
